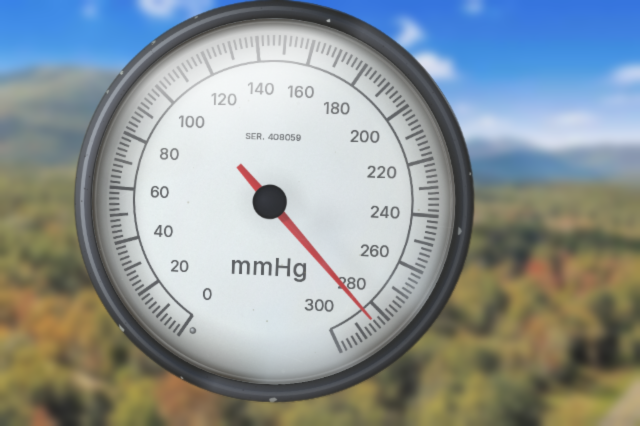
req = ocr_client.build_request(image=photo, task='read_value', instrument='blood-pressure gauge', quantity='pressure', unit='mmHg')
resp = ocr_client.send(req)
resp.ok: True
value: 284 mmHg
